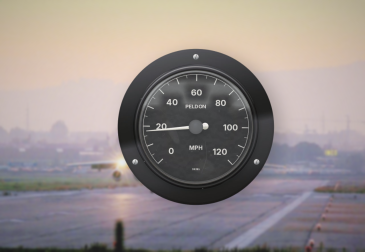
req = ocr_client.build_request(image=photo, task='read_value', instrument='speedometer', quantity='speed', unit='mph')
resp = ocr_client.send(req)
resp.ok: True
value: 17.5 mph
